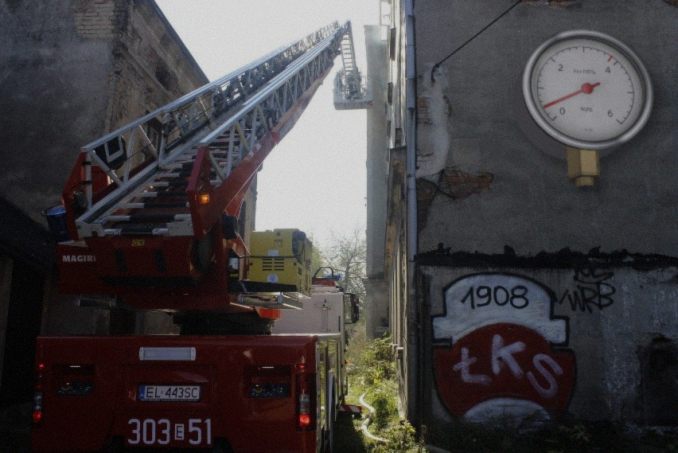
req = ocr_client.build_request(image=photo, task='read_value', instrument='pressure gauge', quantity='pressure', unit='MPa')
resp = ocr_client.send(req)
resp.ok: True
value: 0.4 MPa
